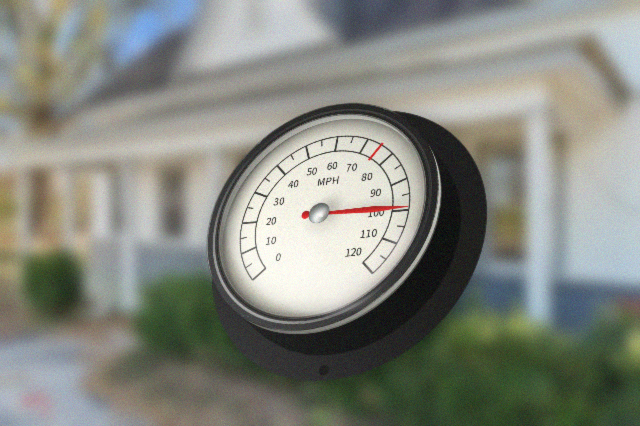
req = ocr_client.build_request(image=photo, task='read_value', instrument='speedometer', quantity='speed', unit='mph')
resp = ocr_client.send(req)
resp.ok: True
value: 100 mph
